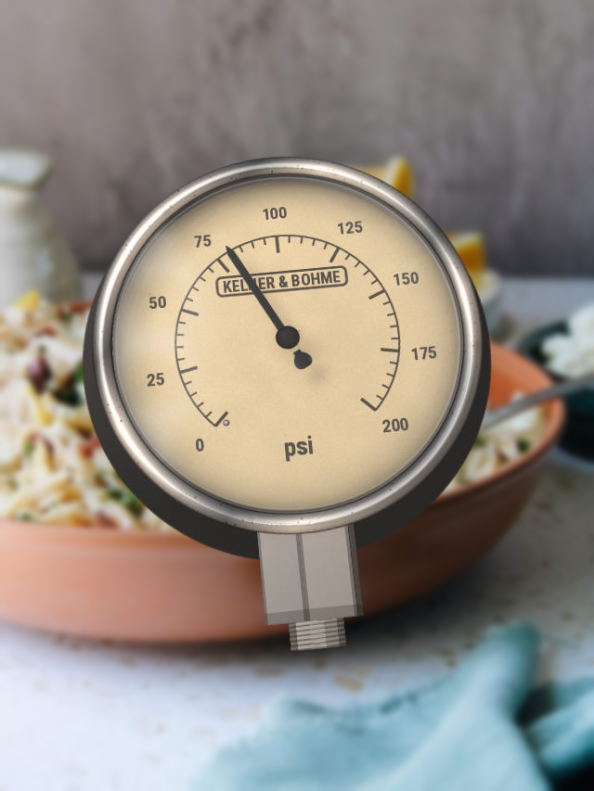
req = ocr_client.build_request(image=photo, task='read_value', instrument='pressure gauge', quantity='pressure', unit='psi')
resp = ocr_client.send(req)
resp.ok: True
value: 80 psi
